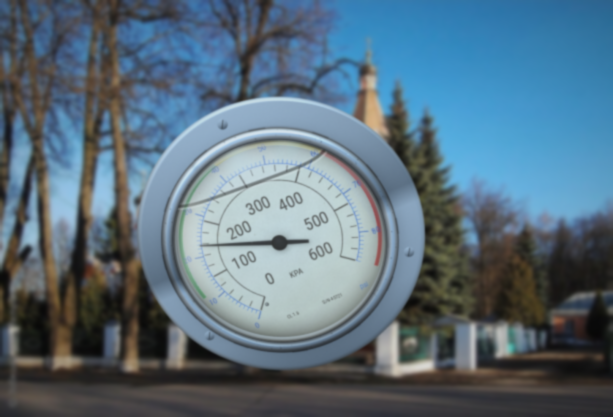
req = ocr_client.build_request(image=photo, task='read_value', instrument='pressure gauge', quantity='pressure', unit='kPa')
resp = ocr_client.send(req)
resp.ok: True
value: 160 kPa
